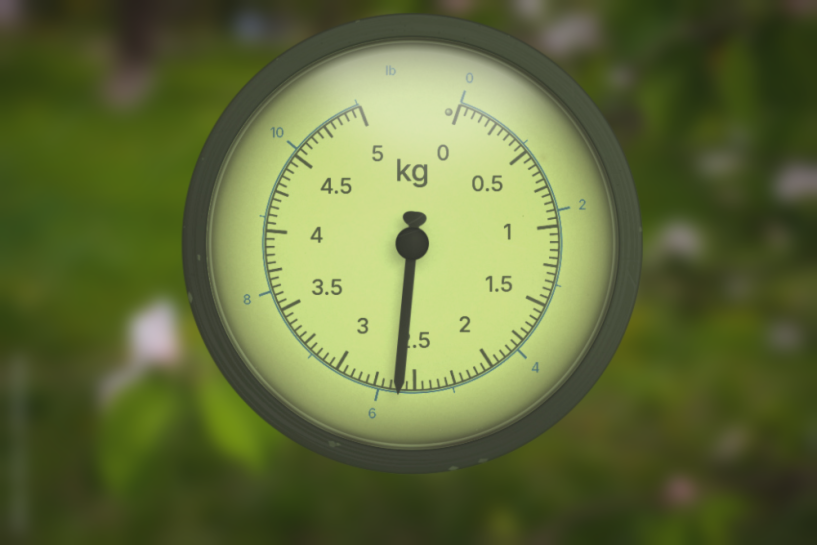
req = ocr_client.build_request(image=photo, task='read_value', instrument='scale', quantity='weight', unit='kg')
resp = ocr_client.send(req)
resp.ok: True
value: 2.6 kg
